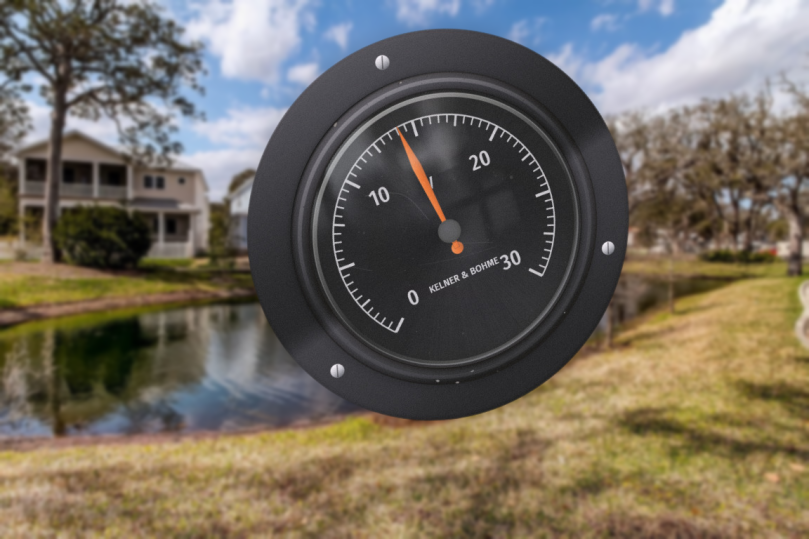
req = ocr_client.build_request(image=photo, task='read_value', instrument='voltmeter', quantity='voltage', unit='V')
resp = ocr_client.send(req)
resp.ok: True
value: 14 V
